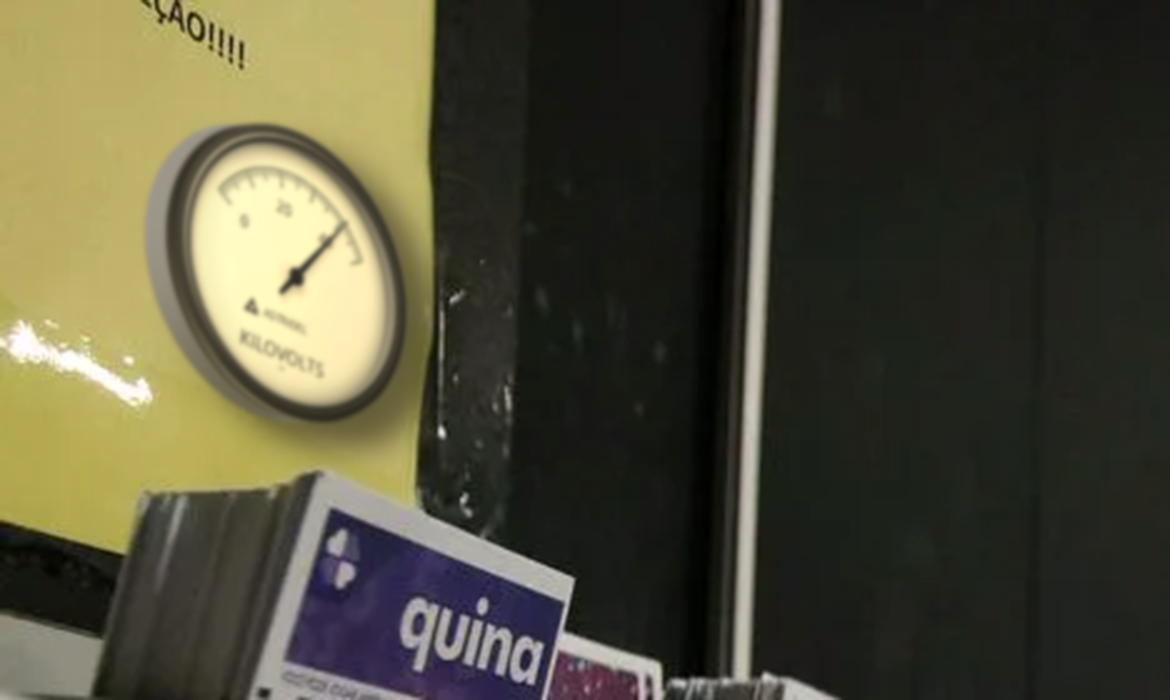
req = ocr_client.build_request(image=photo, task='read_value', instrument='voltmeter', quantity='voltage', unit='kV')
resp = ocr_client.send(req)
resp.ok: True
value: 40 kV
